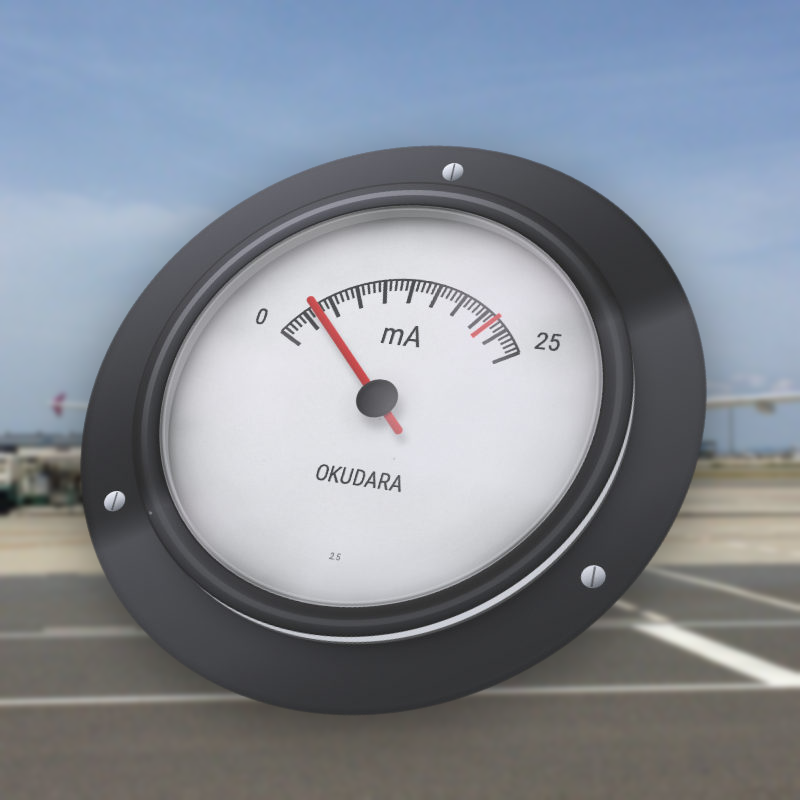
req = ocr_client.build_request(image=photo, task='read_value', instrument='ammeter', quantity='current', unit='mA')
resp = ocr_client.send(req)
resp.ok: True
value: 3.5 mA
